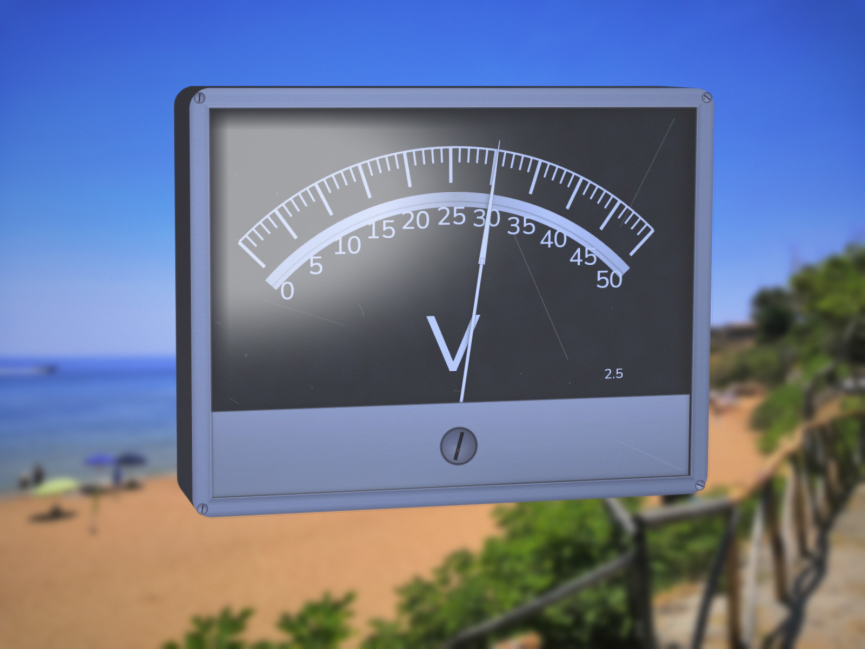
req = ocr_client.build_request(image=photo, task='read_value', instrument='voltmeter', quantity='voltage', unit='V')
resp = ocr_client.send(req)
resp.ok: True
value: 30 V
